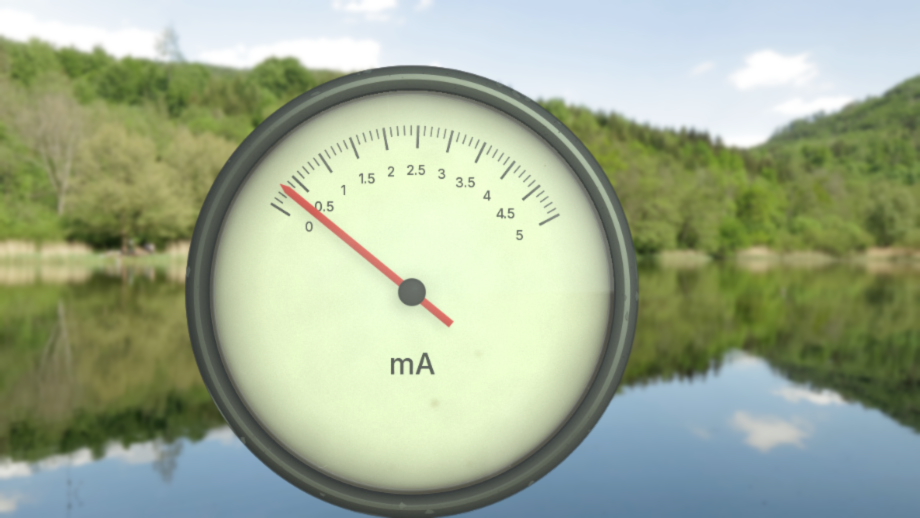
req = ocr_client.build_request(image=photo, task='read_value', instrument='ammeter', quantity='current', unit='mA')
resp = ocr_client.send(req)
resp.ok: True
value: 0.3 mA
